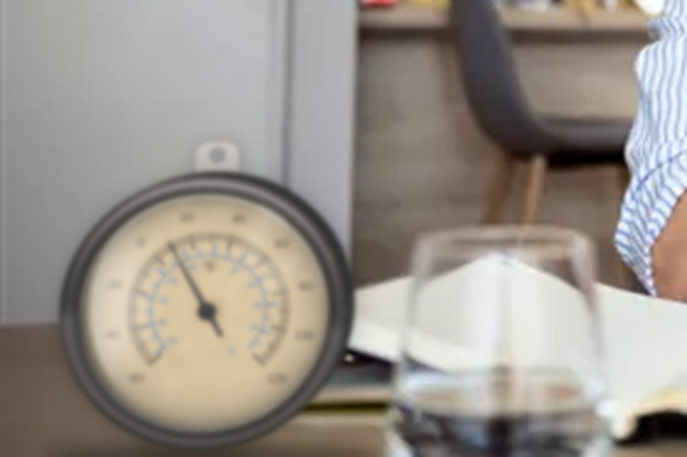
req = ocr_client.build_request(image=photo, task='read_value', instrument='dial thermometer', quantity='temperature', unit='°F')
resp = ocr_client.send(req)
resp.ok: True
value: 10 °F
